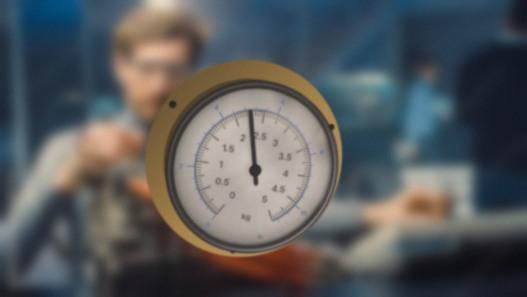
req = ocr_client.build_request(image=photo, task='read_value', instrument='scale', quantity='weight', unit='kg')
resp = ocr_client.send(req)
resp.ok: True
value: 2.25 kg
